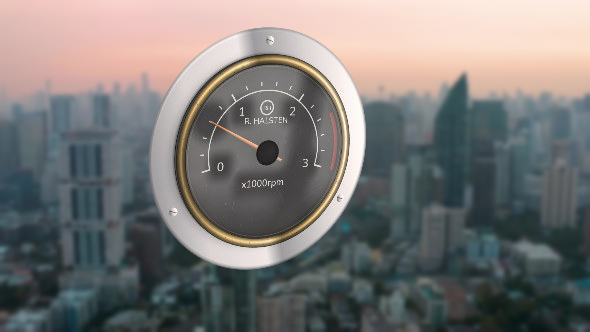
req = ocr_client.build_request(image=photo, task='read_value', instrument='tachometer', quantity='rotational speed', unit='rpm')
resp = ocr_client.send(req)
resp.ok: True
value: 600 rpm
